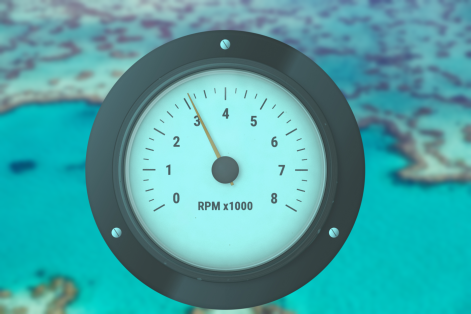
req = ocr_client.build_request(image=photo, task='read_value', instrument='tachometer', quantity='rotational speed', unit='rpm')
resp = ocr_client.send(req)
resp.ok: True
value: 3125 rpm
